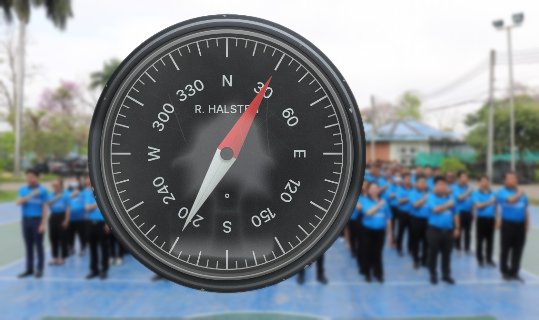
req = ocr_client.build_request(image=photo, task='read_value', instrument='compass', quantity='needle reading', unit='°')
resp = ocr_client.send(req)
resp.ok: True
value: 30 °
